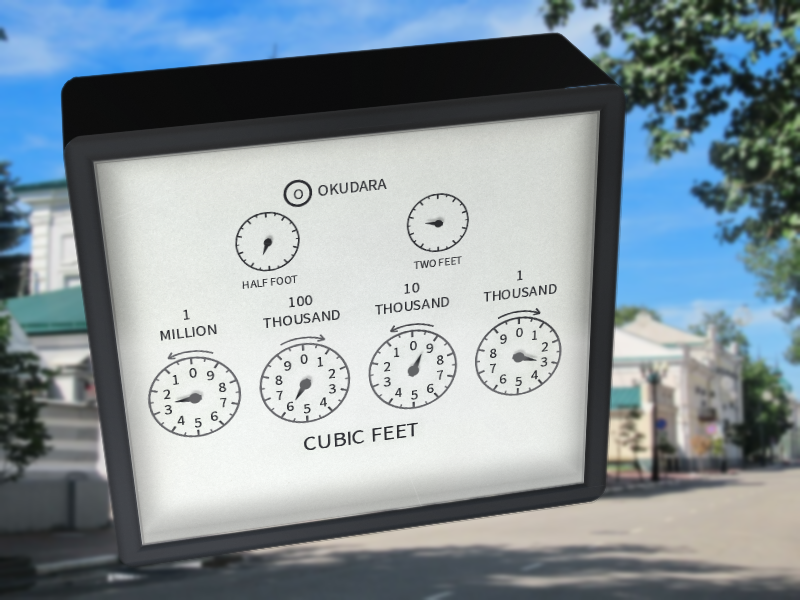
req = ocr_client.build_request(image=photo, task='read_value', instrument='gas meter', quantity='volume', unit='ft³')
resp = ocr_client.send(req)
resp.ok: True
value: 259300 ft³
